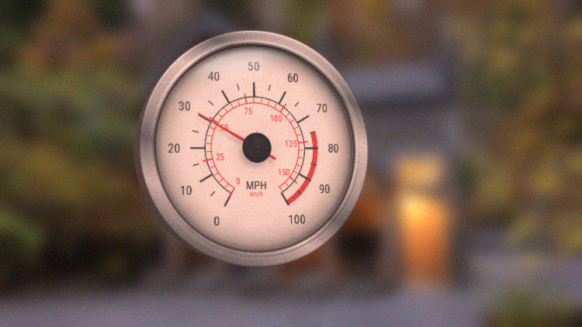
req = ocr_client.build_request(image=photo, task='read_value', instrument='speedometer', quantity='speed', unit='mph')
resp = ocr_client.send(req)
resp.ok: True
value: 30 mph
